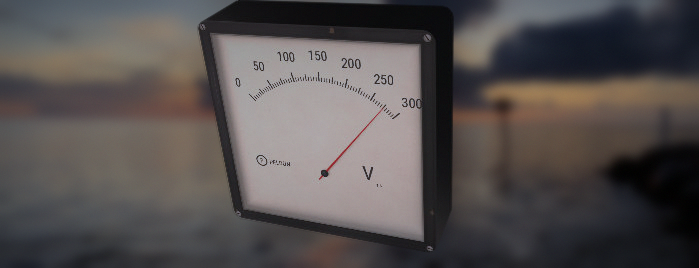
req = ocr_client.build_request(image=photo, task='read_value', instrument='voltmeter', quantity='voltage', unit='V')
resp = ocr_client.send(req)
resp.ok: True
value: 275 V
